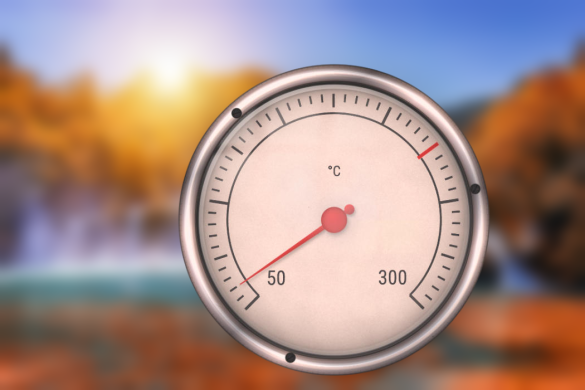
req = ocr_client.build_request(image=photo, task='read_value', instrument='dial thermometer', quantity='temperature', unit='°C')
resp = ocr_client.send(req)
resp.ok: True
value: 60 °C
